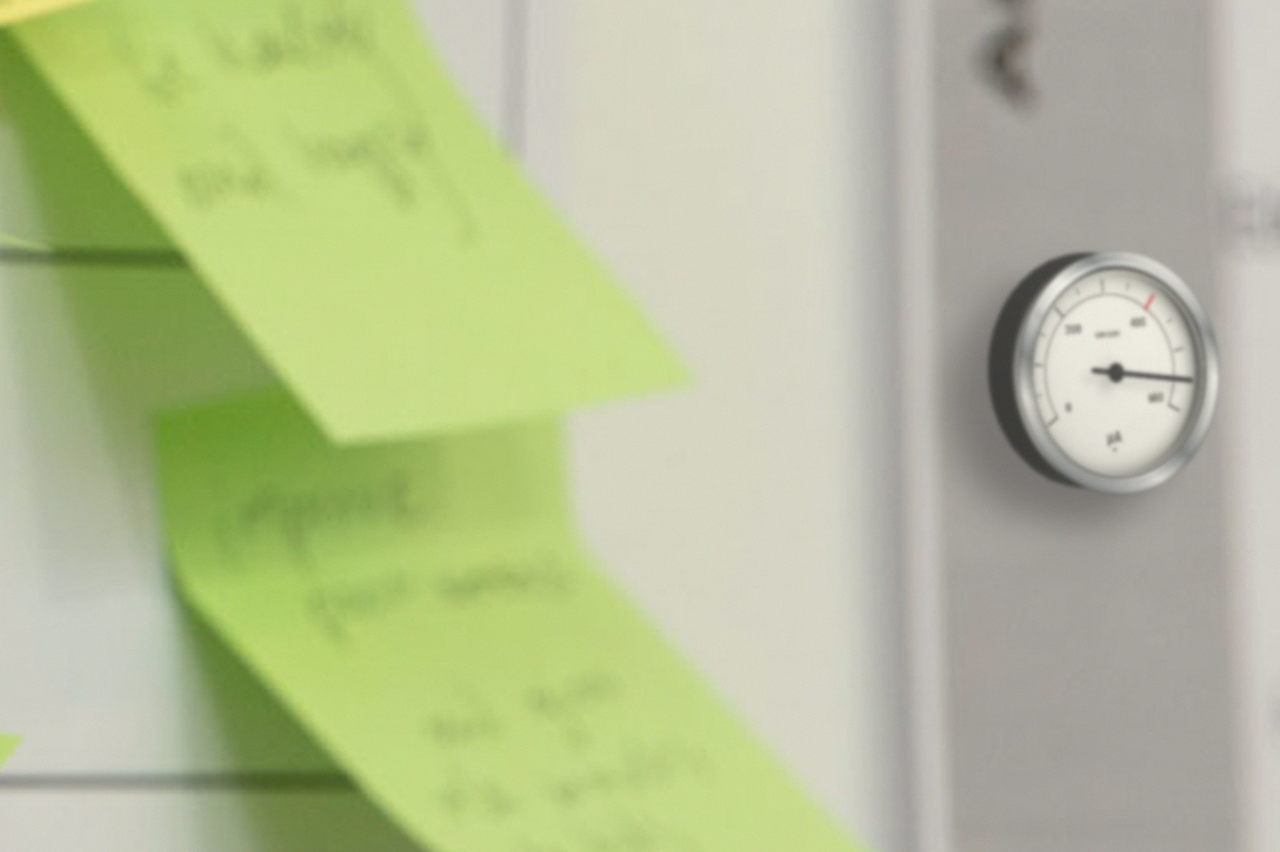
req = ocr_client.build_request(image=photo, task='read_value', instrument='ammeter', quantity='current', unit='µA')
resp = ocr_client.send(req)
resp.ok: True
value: 550 µA
